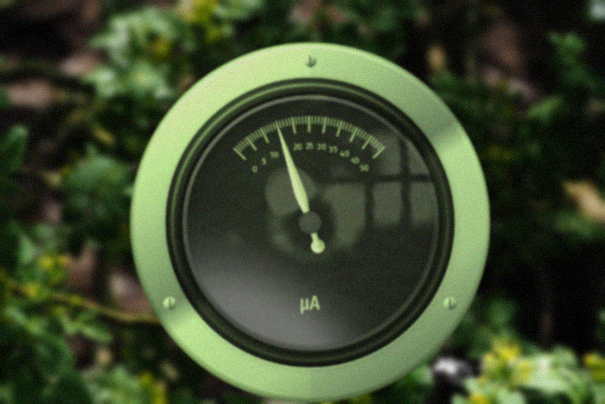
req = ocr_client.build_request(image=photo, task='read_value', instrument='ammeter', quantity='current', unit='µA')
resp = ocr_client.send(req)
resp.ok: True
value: 15 µA
